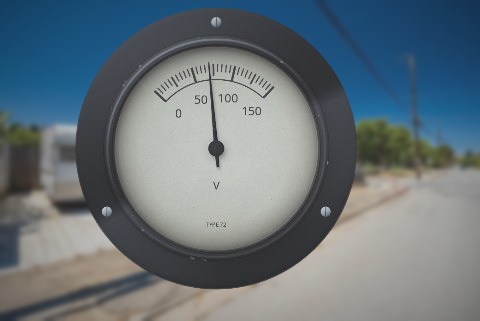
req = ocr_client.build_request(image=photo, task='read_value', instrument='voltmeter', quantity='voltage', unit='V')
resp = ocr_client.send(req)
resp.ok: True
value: 70 V
